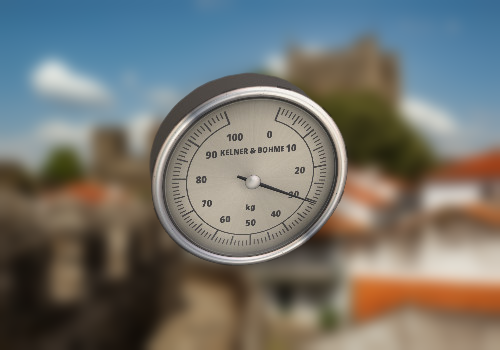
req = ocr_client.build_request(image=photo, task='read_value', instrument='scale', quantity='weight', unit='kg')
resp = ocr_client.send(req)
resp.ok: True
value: 30 kg
